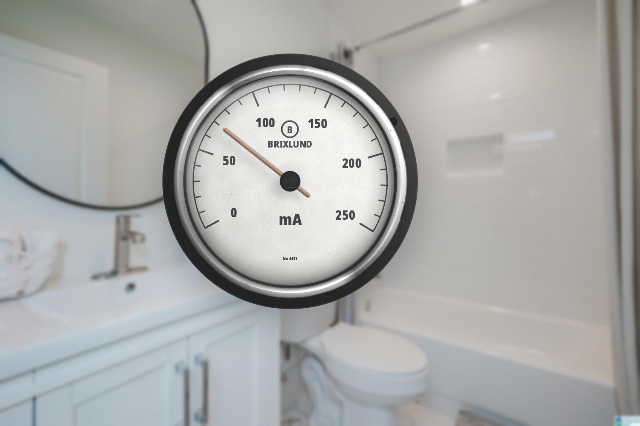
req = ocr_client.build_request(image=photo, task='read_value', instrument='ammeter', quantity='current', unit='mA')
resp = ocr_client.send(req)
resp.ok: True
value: 70 mA
